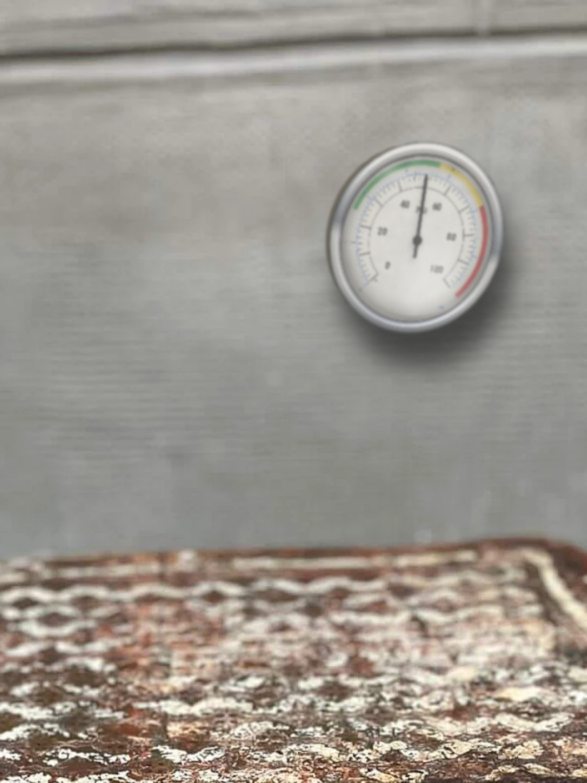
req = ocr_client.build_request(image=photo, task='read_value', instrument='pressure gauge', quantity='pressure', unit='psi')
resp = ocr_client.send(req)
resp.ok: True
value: 50 psi
